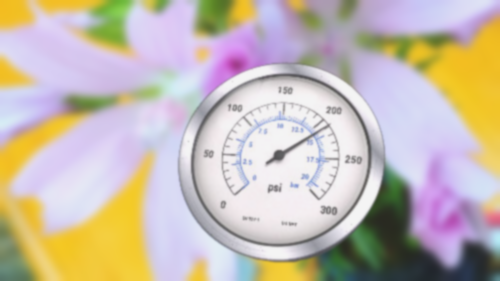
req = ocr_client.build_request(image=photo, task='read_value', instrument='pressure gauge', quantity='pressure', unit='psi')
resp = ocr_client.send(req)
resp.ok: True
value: 210 psi
